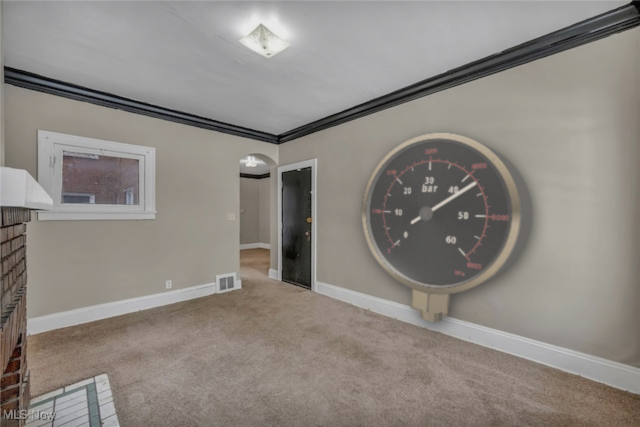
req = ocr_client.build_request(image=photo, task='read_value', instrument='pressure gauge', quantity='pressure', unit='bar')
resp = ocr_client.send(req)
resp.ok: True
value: 42.5 bar
